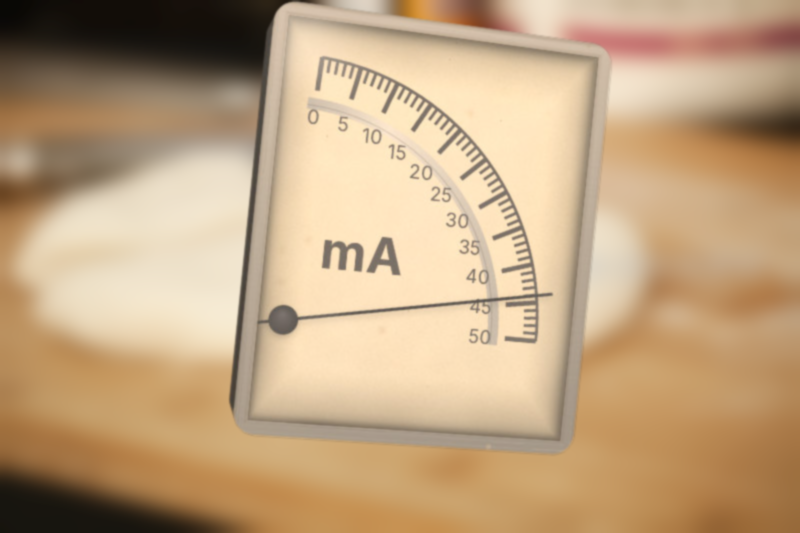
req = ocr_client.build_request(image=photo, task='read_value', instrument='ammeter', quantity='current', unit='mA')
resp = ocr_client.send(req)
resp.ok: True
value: 44 mA
